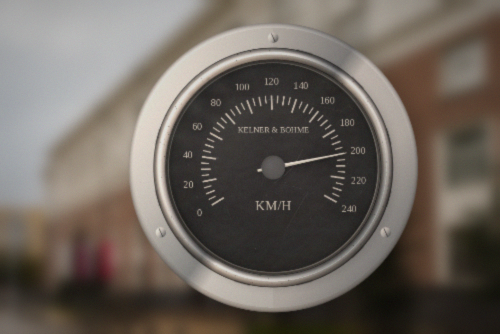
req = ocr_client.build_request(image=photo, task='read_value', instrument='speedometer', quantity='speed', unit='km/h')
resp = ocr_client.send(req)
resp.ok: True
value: 200 km/h
